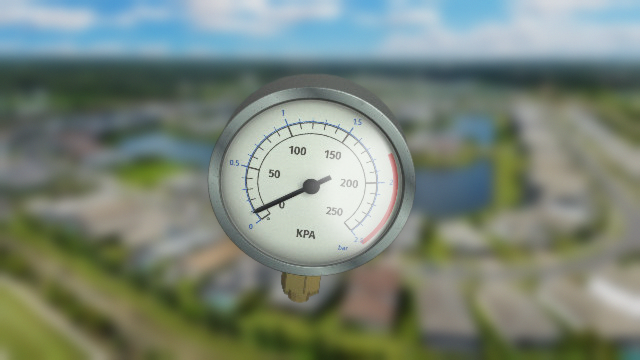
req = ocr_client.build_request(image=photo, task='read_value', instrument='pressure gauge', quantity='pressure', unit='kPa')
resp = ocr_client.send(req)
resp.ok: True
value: 10 kPa
